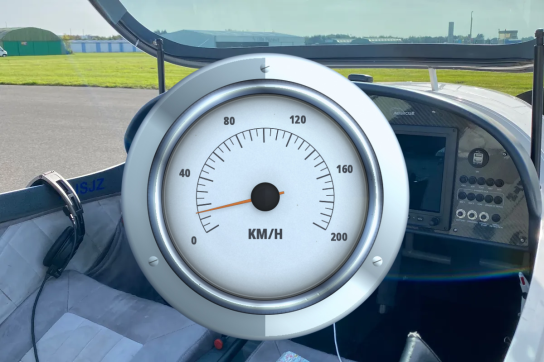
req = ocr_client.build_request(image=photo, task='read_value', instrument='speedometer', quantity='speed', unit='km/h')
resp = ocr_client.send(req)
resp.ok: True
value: 15 km/h
